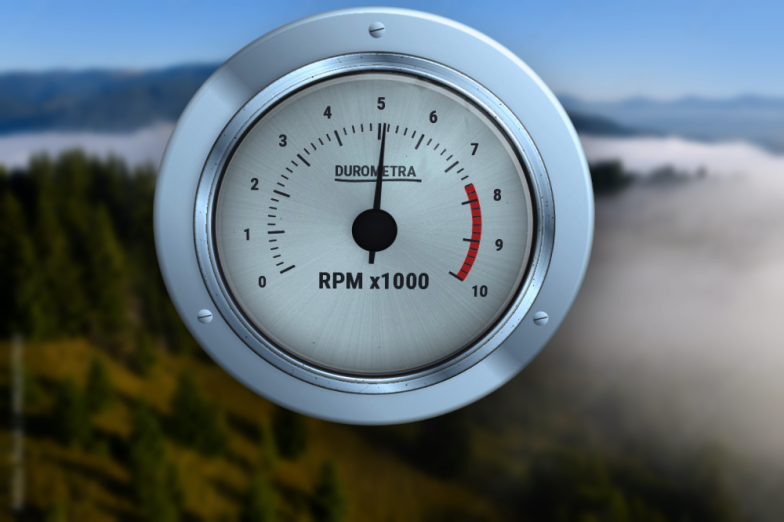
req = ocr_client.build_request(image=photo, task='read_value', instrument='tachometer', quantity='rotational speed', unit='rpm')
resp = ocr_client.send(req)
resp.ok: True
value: 5100 rpm
